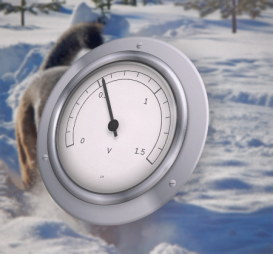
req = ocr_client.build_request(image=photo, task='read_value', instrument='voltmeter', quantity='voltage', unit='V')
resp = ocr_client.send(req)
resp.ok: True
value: 0.55 V
